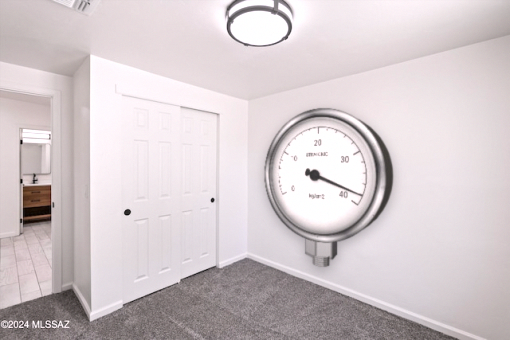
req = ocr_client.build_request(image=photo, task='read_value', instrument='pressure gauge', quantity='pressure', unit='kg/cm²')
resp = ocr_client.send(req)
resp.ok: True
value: 38 kg/cm²
